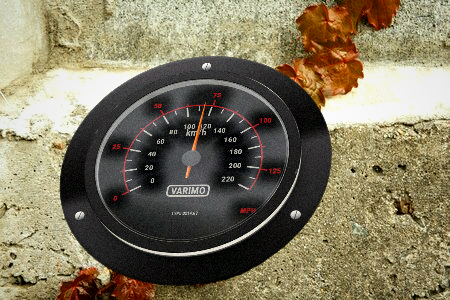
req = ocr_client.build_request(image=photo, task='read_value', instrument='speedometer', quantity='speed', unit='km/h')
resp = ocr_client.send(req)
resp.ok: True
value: 115 km/h
